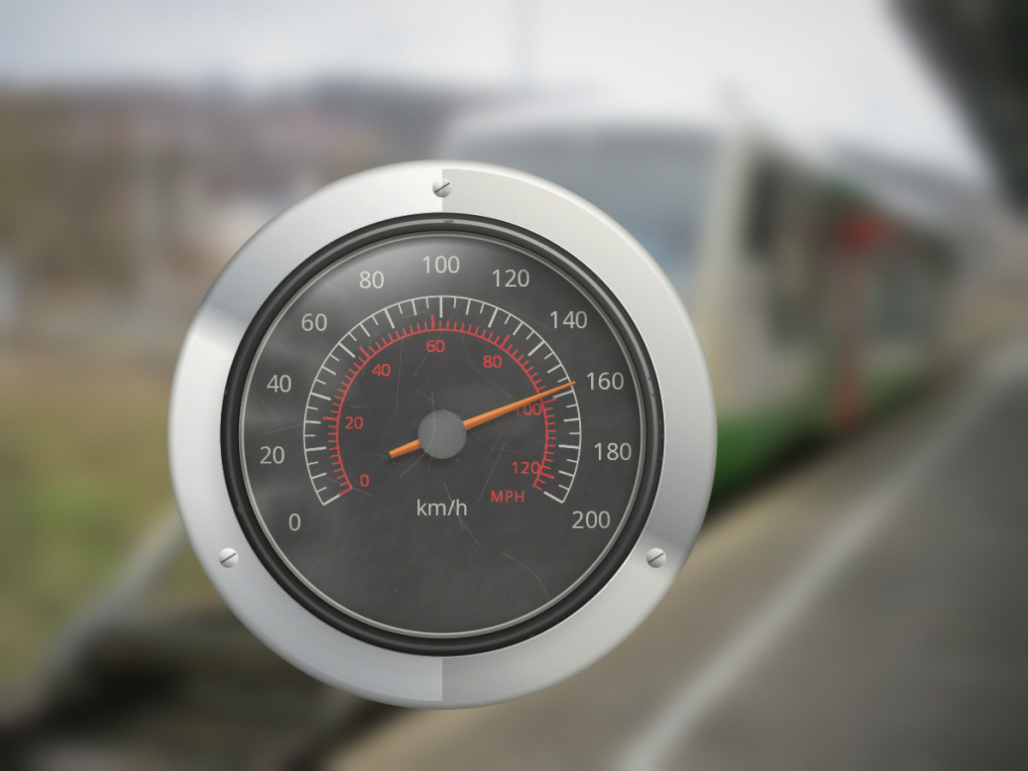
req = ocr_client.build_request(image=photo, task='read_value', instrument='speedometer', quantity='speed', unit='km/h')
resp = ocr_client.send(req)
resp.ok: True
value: 157.5 km/h
